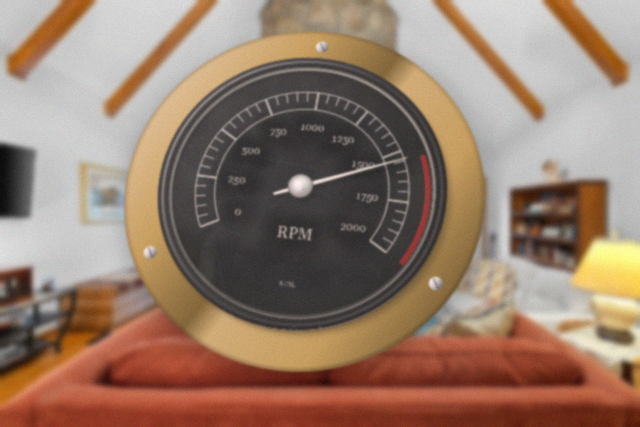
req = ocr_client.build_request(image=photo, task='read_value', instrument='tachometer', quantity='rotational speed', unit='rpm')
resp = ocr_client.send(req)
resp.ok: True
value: 1550 rpm
